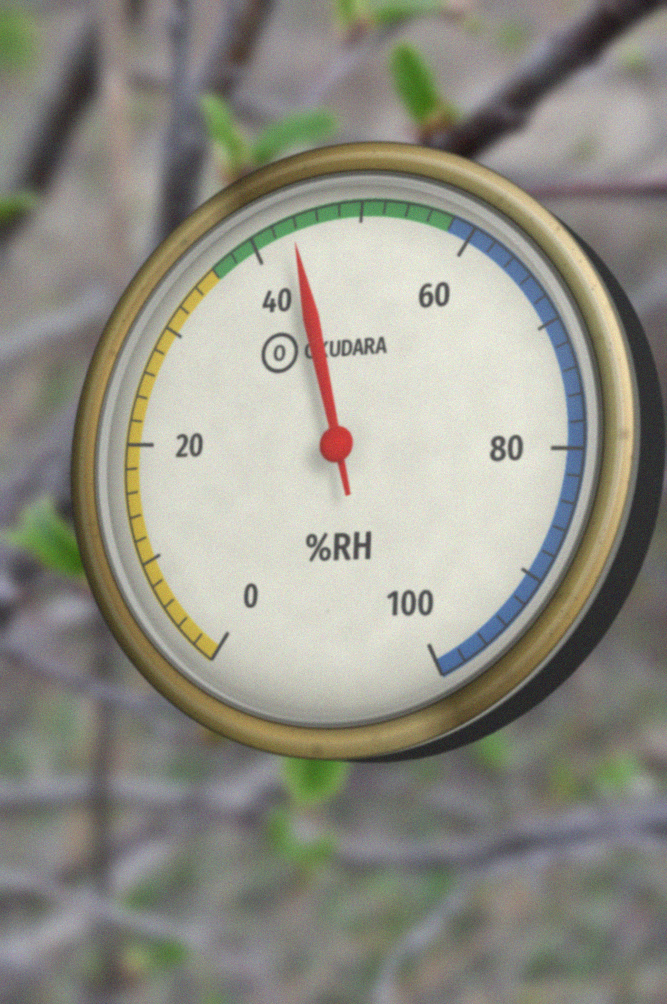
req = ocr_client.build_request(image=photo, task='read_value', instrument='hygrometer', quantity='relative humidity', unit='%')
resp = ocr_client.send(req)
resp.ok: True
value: 44 %
